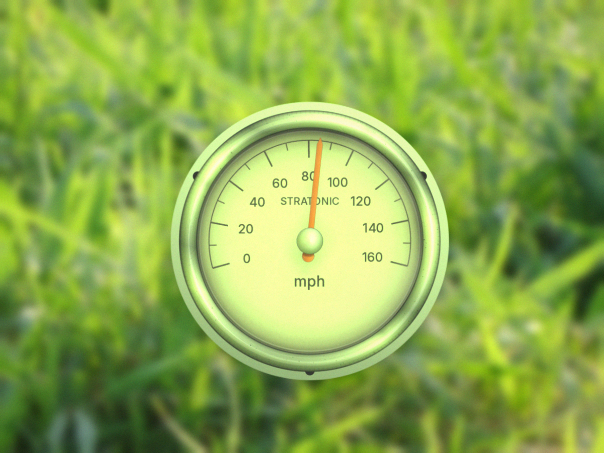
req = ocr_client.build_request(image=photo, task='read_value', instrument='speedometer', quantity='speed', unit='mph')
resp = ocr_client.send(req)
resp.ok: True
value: 85 mph
